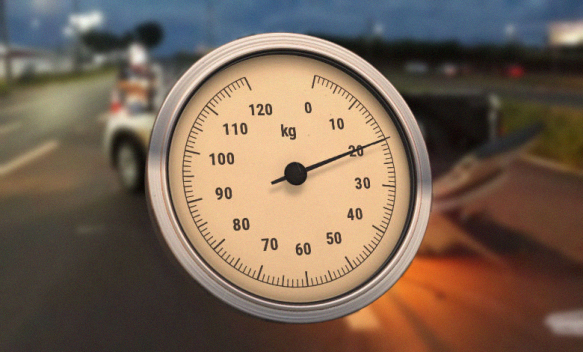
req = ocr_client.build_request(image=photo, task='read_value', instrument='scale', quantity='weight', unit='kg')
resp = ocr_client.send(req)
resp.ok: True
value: 20 kg
